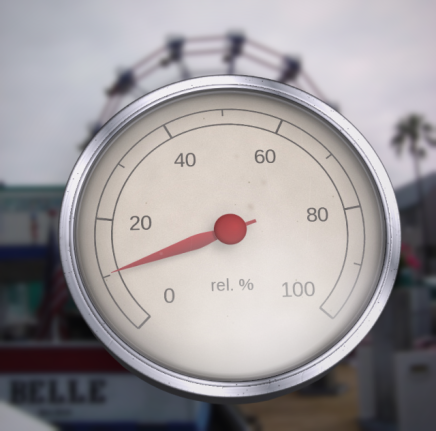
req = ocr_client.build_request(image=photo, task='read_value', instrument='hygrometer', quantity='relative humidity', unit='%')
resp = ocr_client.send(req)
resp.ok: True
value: 10 %
